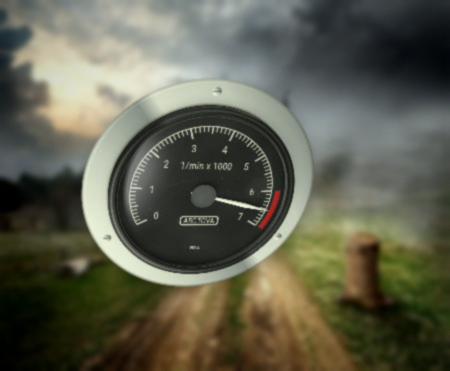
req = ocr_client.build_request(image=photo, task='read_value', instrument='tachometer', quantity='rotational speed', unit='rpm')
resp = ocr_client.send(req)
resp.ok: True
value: 6500 rpm
